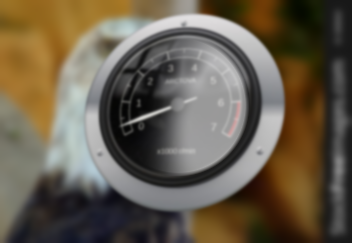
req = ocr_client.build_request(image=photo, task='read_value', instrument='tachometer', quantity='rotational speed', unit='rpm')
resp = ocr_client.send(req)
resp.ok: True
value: 250 rpm
